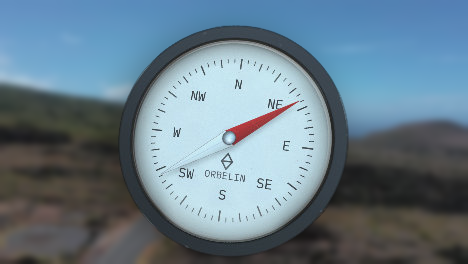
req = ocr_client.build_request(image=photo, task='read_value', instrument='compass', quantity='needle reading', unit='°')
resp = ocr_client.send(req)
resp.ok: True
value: 55 °
